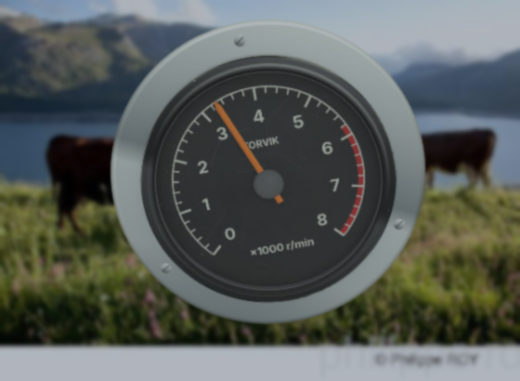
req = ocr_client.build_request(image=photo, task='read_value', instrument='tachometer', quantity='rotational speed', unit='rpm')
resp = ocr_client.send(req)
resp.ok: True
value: 3300 rpm
